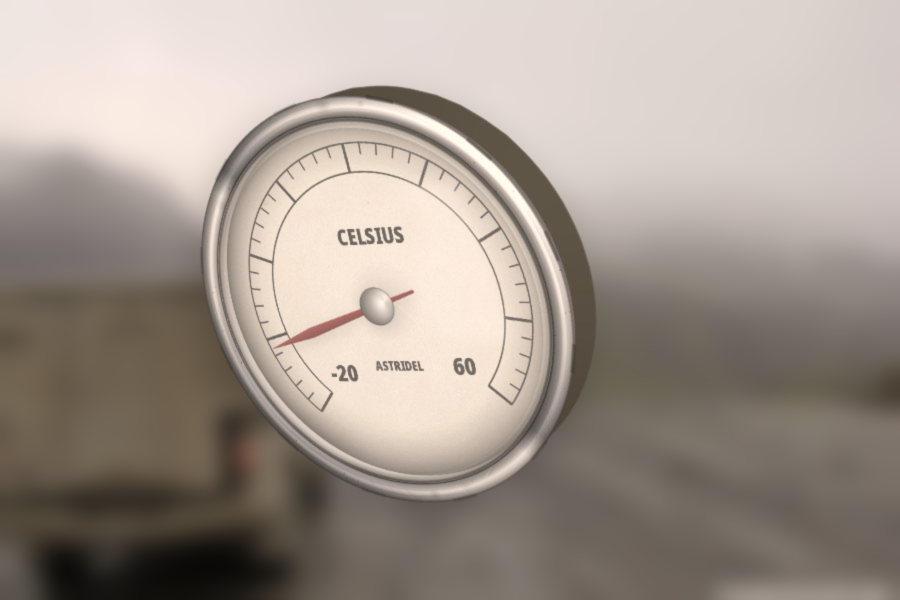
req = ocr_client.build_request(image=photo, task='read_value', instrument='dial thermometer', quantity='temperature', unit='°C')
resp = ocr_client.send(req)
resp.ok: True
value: -11 °C
